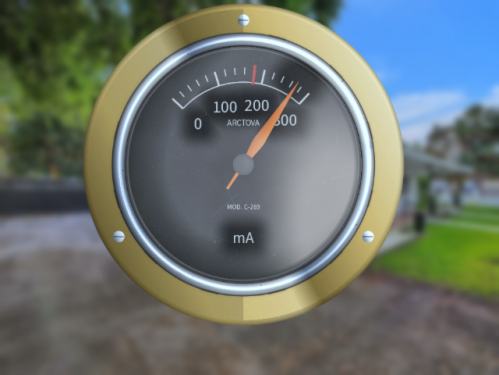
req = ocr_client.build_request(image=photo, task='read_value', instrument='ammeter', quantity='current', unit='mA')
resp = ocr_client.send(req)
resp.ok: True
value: 270 mA
